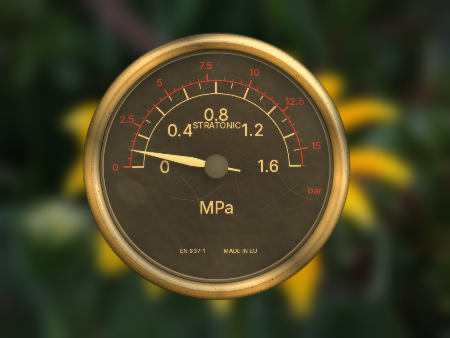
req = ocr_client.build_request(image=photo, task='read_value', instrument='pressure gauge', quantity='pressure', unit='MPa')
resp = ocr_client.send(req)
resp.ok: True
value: 0.1 MPa
